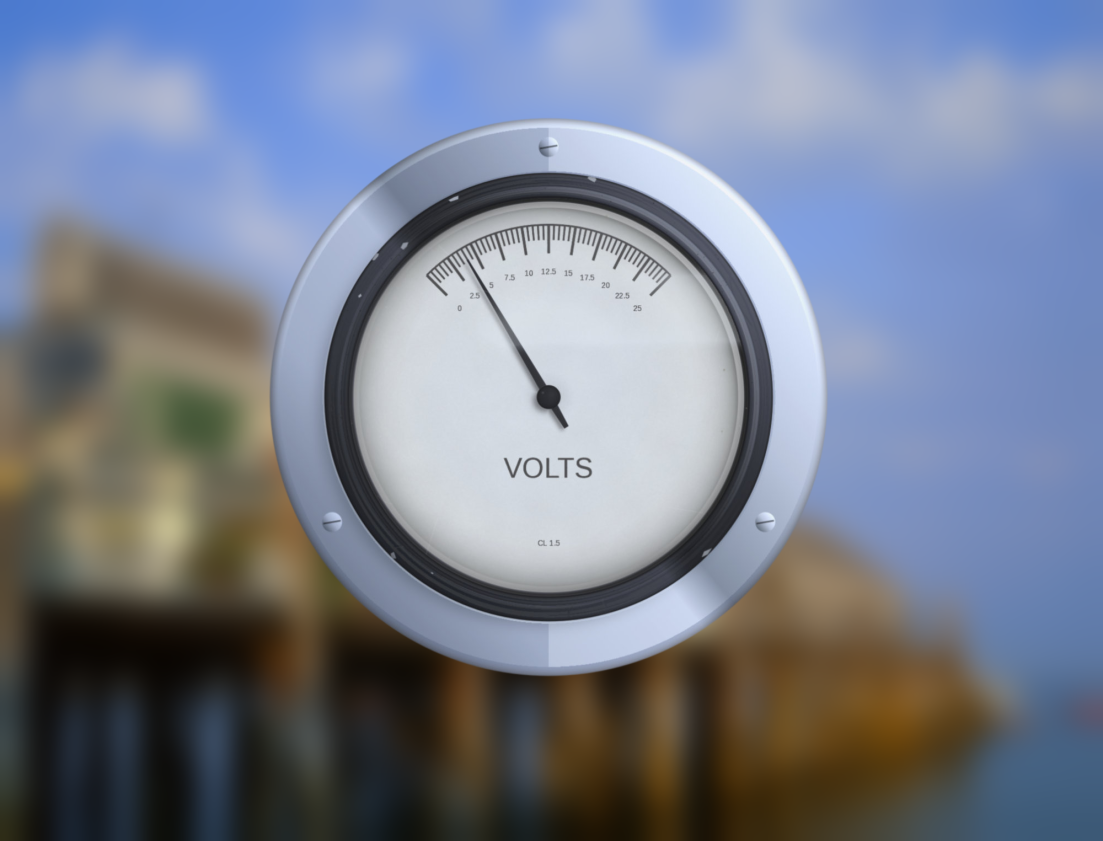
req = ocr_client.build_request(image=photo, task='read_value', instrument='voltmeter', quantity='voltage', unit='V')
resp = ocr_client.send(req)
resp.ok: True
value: 4 V
